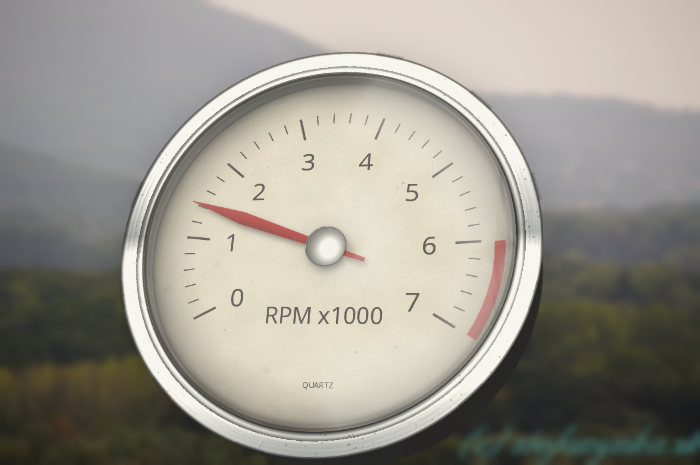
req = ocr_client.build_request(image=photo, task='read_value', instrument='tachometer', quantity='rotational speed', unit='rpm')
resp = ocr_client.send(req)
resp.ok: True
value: 1400 rpm
